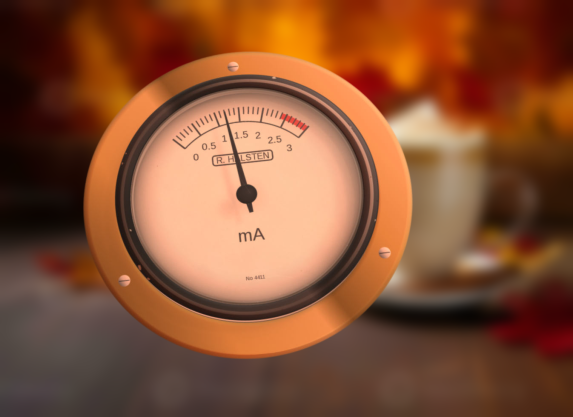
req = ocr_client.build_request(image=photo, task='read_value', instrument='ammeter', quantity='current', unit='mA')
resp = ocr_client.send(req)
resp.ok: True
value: 1.2 mA
